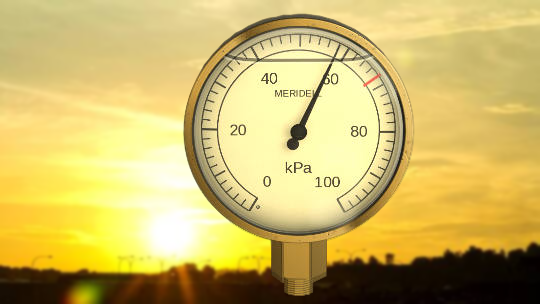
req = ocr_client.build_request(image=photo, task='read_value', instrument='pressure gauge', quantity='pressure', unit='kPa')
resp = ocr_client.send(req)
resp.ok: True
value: 58 kPa
